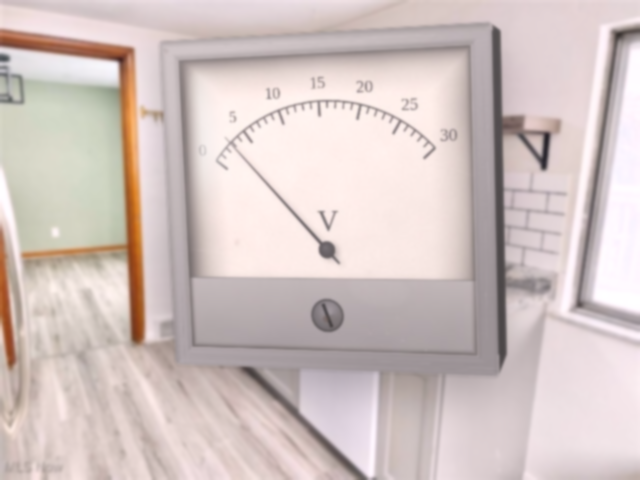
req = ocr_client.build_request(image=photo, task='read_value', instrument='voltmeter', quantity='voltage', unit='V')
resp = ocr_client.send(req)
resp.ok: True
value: 3 V
